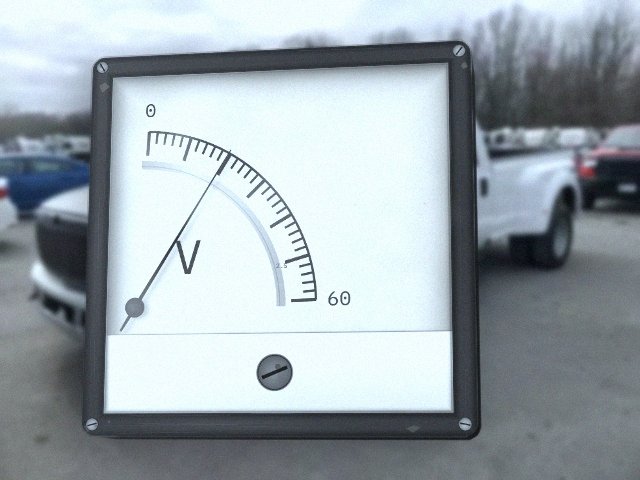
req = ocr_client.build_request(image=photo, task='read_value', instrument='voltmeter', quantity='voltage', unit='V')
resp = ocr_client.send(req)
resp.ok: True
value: 20 V
